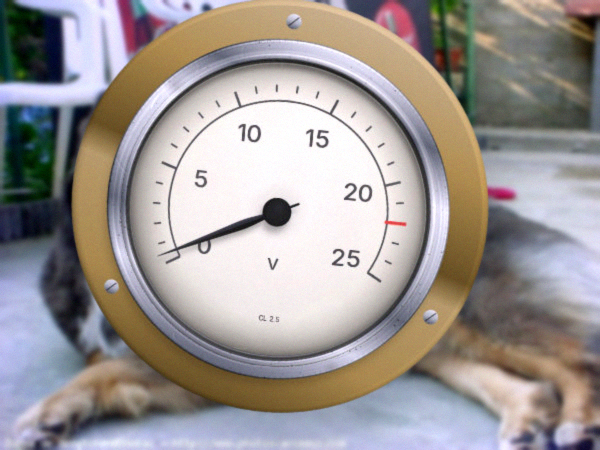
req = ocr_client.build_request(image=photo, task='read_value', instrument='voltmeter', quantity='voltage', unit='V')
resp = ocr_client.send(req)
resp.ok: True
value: 0.5 V
